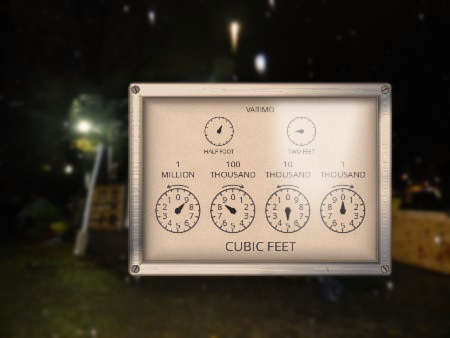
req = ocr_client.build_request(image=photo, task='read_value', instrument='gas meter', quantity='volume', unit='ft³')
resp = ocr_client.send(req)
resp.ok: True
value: 885000 ft³
